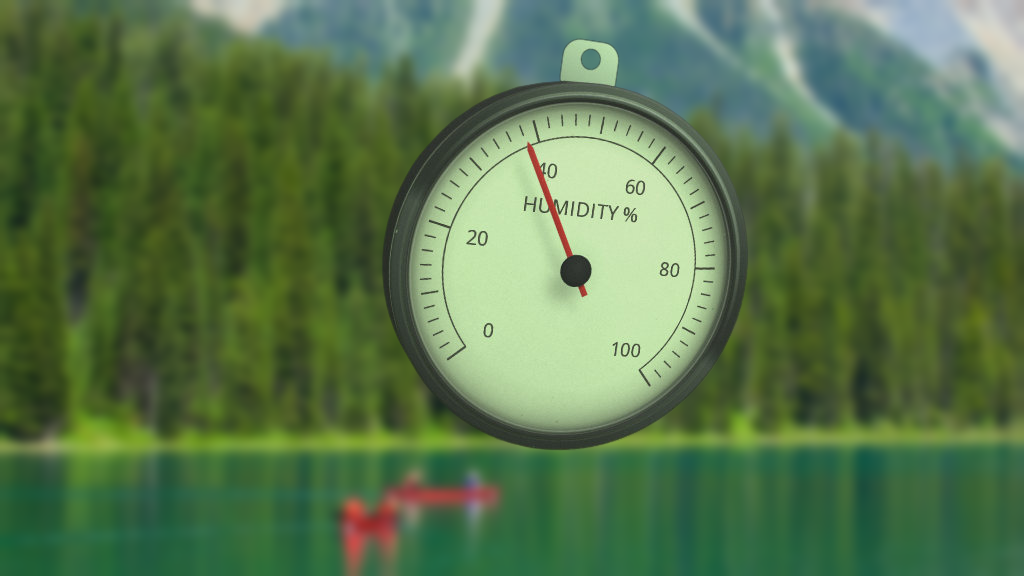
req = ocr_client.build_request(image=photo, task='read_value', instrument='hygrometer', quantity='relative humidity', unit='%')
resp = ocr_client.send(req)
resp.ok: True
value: 38 %
